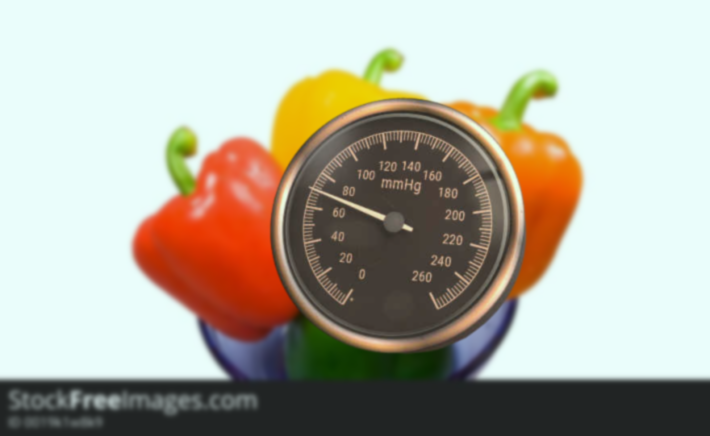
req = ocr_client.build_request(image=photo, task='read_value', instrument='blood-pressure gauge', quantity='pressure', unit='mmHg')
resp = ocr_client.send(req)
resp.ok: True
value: 70 mmHg
